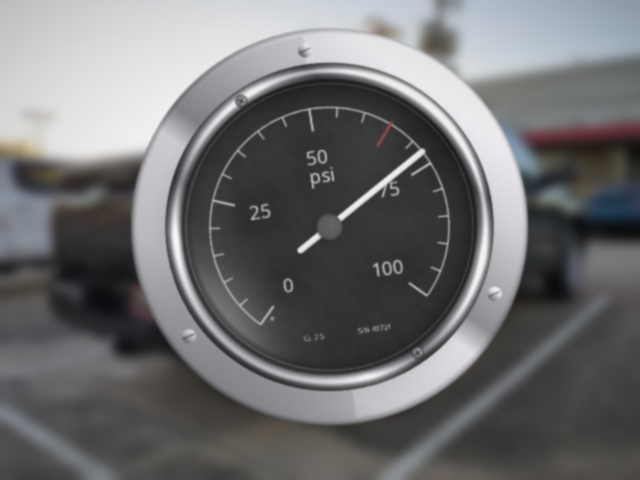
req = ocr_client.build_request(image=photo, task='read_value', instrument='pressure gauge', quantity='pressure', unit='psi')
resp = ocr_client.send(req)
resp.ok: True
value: 72.5 psi
